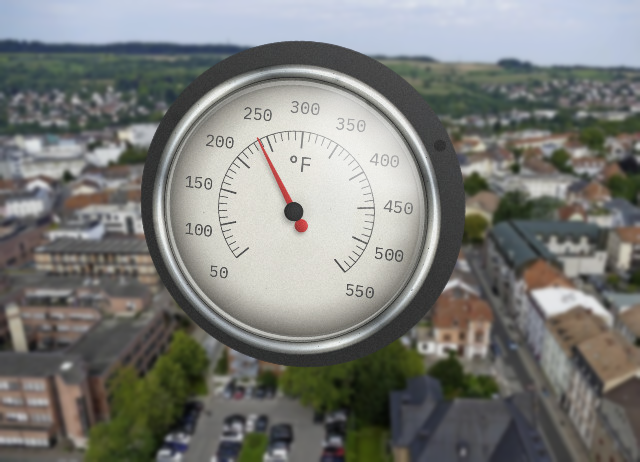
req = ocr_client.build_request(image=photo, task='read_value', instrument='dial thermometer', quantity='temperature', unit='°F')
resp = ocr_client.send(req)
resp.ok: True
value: 240 °F
